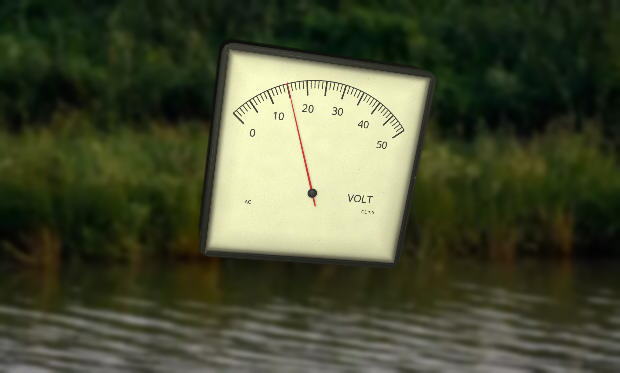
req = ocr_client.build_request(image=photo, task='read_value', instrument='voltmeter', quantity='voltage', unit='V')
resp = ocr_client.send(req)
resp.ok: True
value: 15 V
